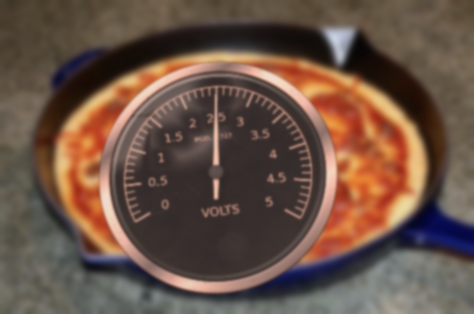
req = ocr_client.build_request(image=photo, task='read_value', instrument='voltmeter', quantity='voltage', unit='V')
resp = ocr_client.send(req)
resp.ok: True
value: 2.5 V
